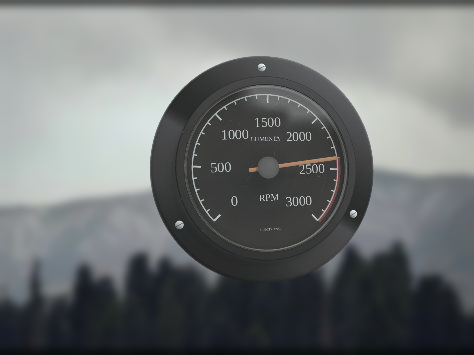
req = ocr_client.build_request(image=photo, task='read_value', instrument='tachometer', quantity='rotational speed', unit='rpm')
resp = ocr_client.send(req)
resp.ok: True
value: 2400 rpm
